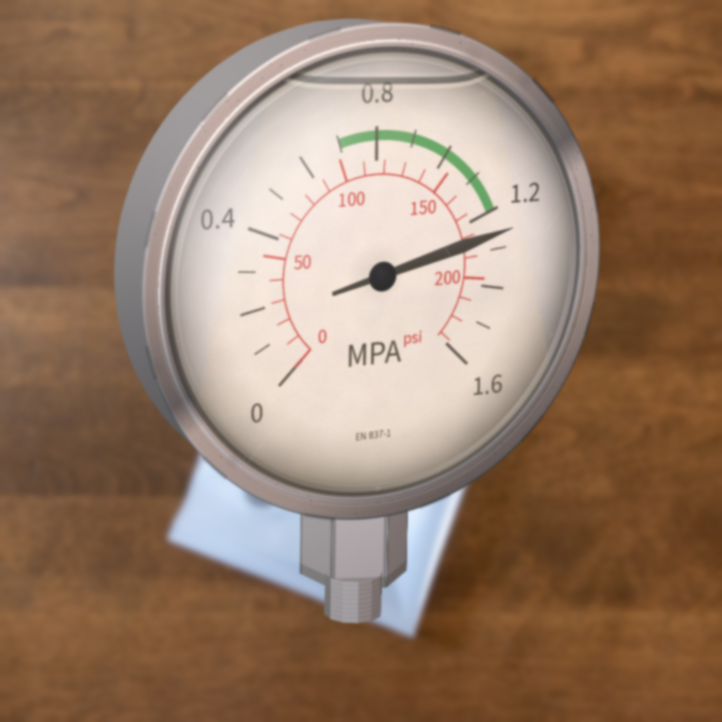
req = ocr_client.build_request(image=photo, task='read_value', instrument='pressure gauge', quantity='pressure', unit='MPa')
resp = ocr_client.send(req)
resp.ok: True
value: 1.25 MPa
